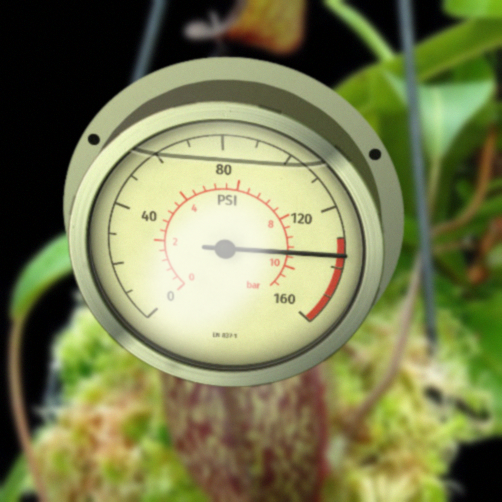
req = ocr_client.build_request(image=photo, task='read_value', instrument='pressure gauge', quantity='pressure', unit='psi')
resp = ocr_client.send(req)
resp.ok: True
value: 135 psi
